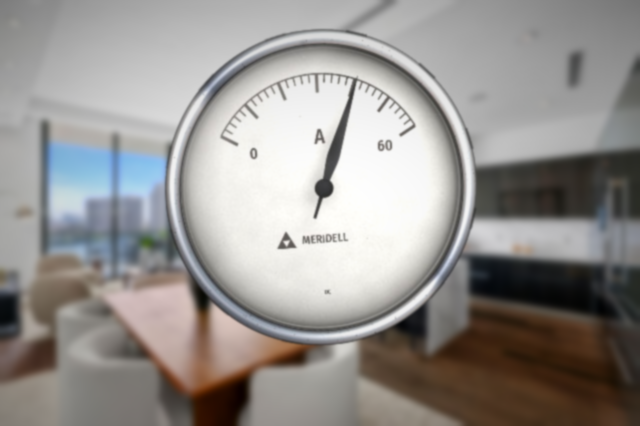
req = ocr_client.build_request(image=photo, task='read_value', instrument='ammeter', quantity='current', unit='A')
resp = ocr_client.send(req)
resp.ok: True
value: 40 A
